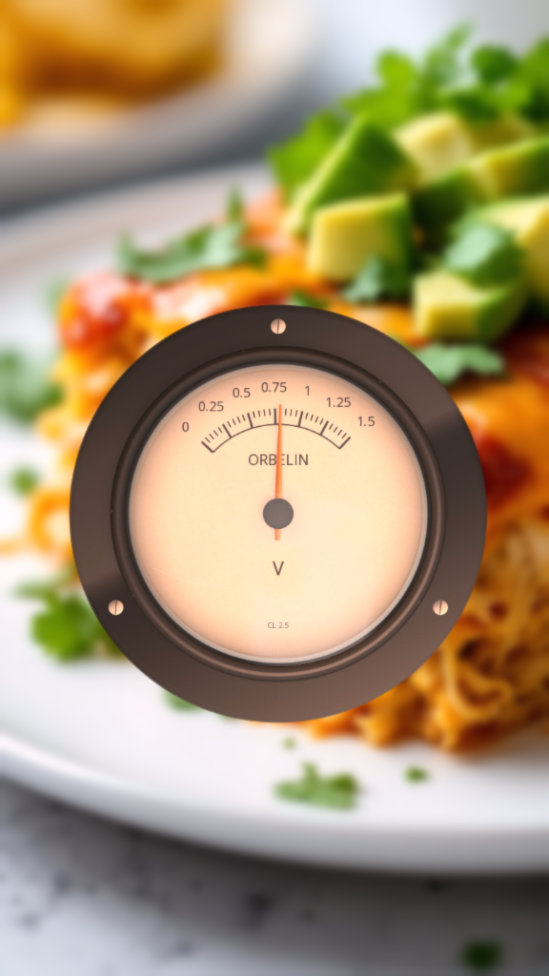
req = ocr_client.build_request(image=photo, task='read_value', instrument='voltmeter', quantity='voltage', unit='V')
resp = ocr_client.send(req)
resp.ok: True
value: 0.8 V
